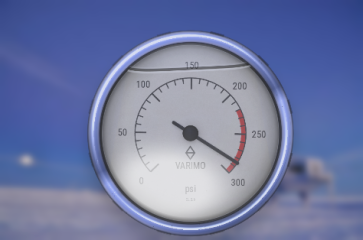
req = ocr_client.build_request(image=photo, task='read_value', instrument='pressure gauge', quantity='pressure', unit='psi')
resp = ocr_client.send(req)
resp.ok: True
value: 285 psi
